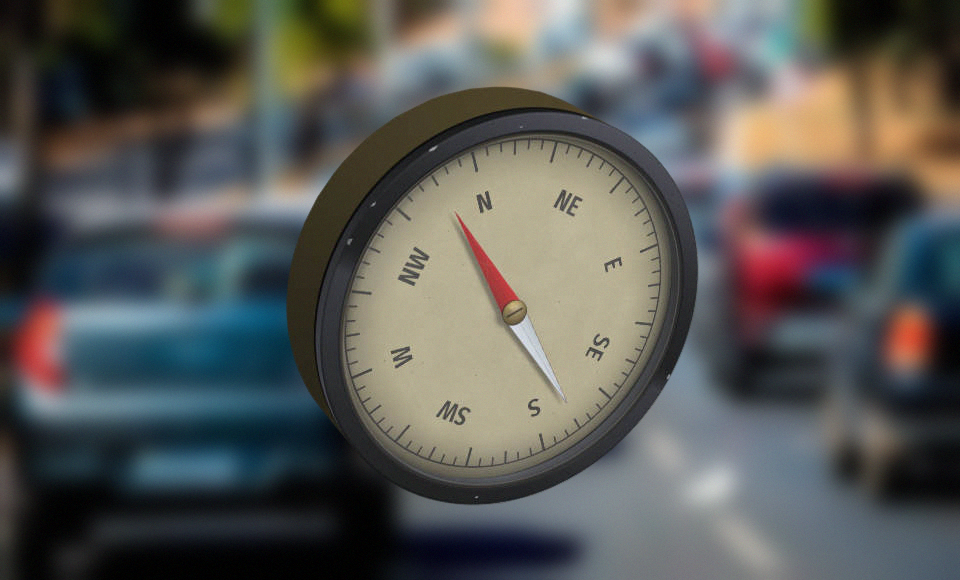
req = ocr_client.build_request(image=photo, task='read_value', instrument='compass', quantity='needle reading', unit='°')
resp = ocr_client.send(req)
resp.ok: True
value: 345 °
